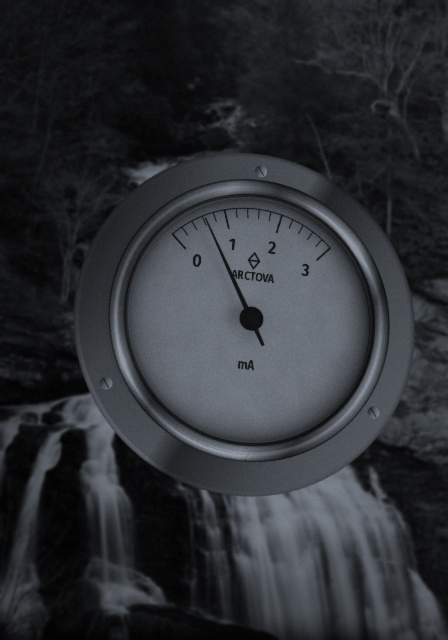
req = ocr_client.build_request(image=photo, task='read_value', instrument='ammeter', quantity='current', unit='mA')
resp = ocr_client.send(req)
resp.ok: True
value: 0.6 mA
